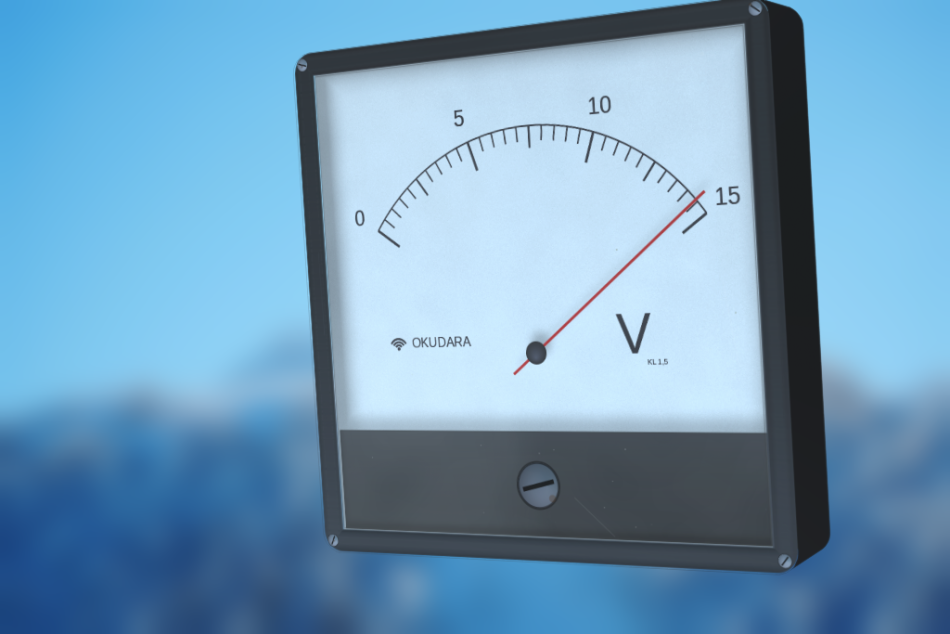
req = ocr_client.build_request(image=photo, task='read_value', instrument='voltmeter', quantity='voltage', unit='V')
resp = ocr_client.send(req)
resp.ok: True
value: 14.5 V
